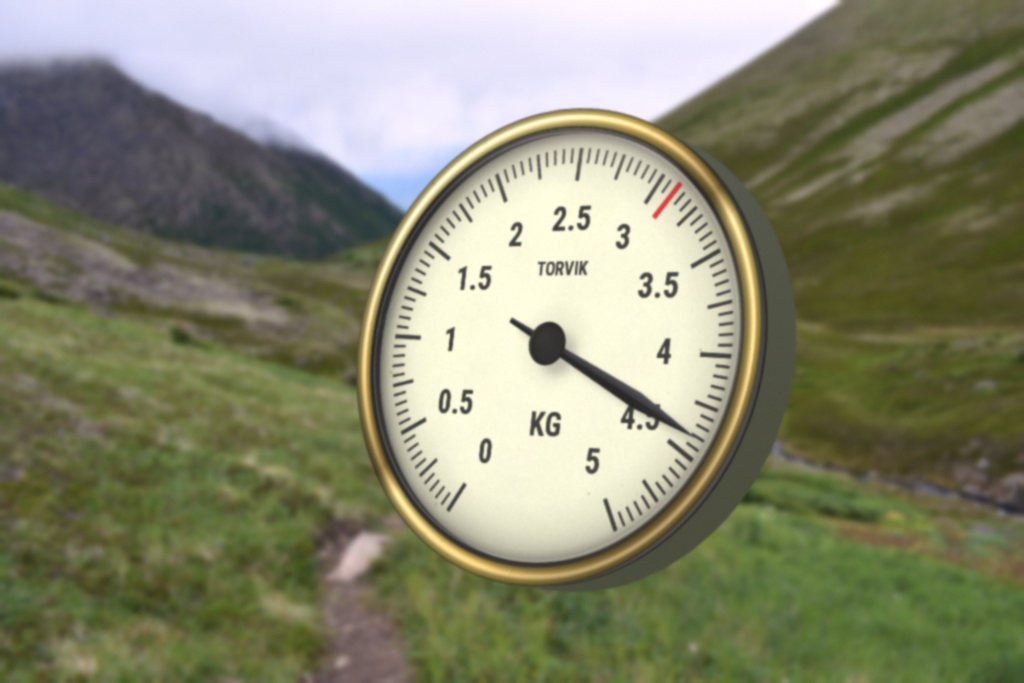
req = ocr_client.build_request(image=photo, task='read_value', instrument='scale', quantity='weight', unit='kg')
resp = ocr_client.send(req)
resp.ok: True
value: 4.4 kg
